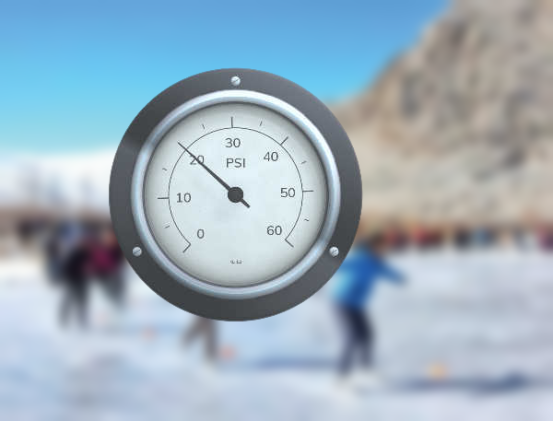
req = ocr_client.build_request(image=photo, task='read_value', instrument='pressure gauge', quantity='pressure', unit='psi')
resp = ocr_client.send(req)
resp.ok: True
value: 20 psi
